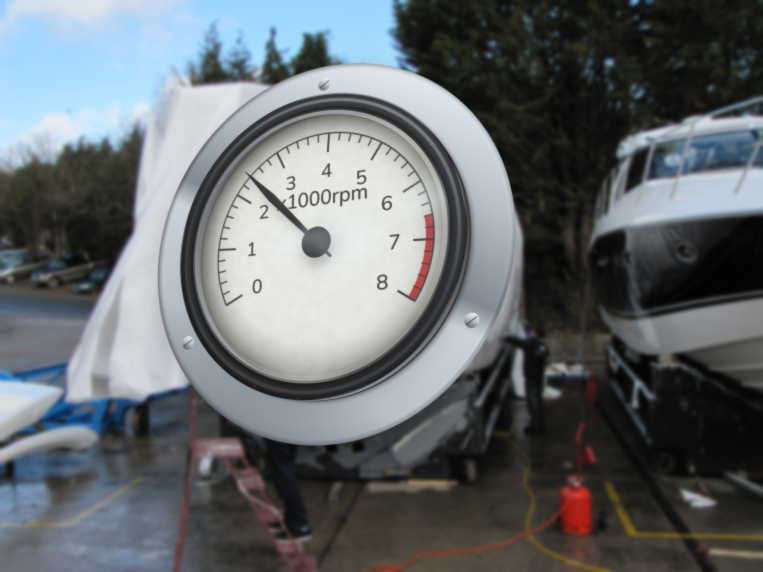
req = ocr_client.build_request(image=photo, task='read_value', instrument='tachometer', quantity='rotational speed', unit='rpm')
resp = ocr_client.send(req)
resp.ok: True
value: 2400 rpm
